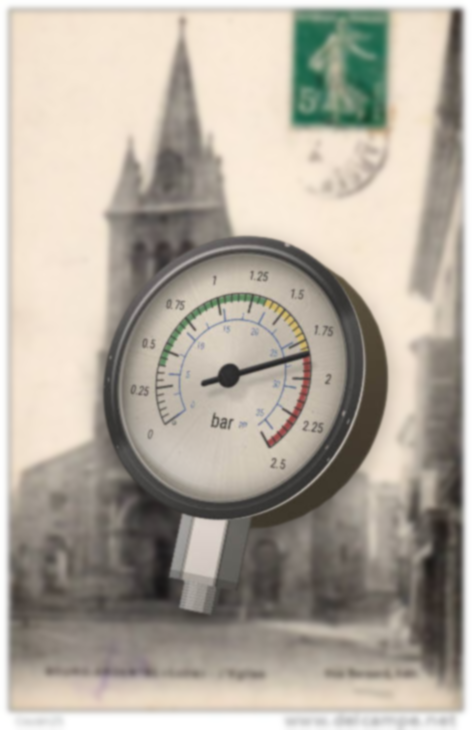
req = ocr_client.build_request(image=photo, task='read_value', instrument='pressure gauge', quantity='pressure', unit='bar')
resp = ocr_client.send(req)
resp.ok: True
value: 1.85 bar
